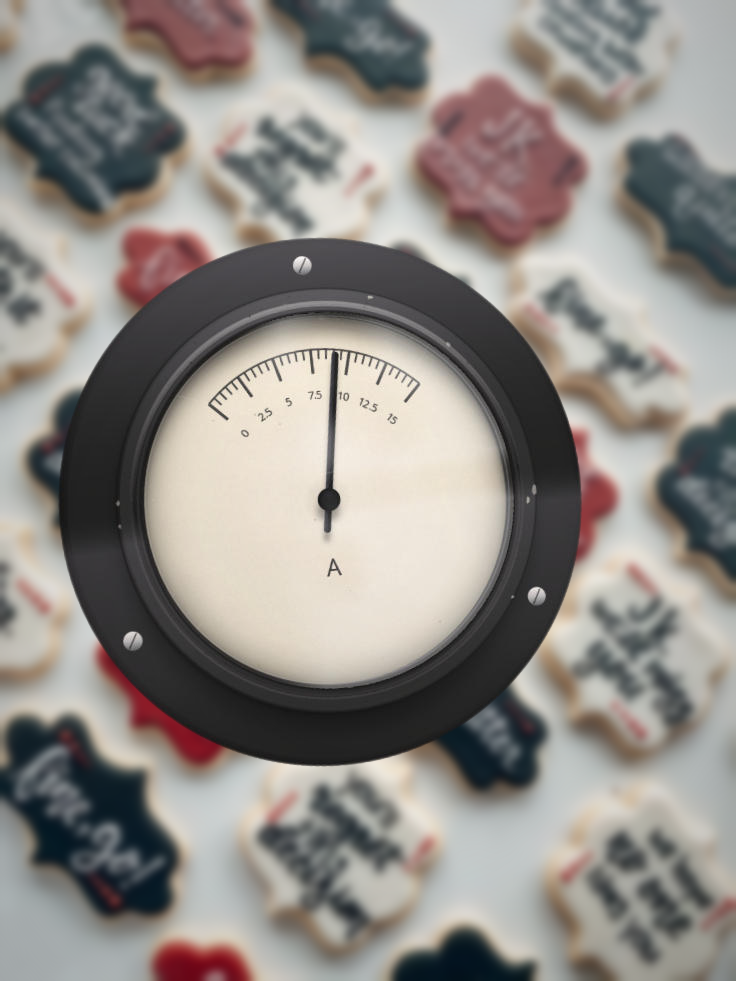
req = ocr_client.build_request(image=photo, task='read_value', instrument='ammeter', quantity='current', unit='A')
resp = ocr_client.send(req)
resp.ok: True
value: 9 A
